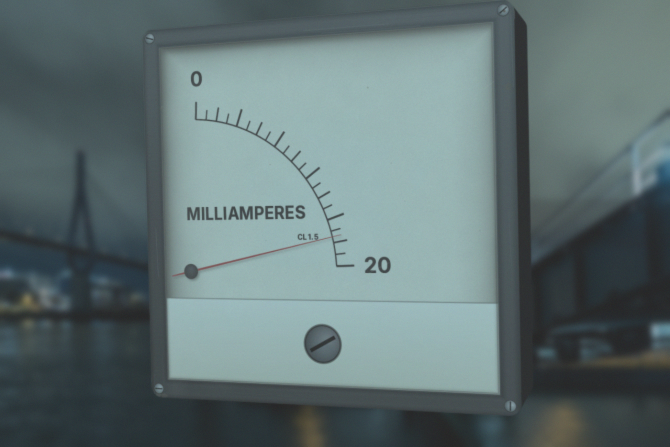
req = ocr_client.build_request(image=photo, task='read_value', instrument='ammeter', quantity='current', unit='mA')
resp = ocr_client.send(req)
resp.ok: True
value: 17.5 mA
